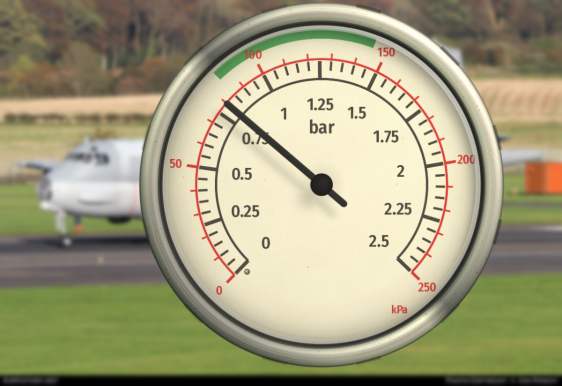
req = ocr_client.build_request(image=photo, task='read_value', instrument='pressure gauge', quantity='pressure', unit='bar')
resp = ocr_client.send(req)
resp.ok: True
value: 0.8 bar
